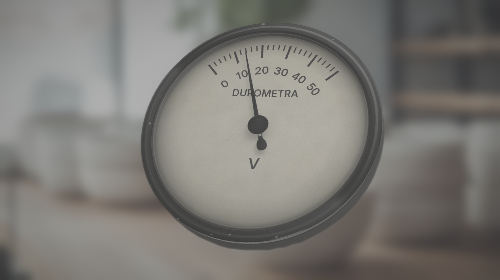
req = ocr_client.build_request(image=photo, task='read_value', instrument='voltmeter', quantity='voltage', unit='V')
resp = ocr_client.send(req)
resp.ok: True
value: 14 V
